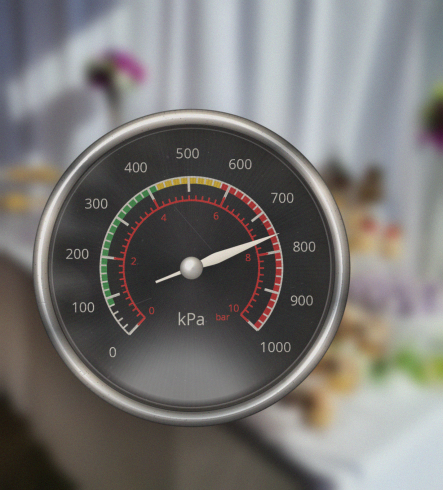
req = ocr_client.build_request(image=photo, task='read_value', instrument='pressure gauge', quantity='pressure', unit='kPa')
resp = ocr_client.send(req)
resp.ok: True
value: 760 kPa
